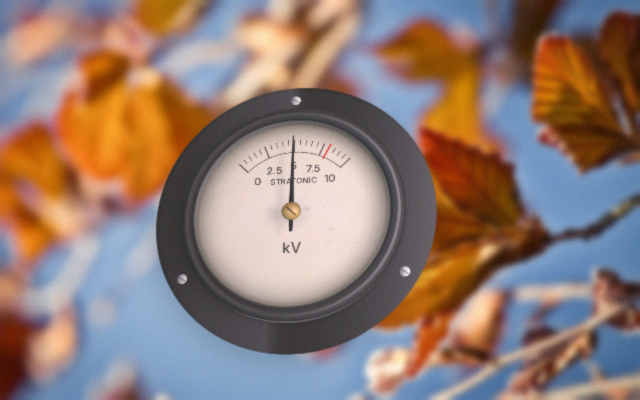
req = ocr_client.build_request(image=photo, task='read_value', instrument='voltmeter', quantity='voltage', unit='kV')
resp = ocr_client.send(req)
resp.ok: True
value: 5 kV
